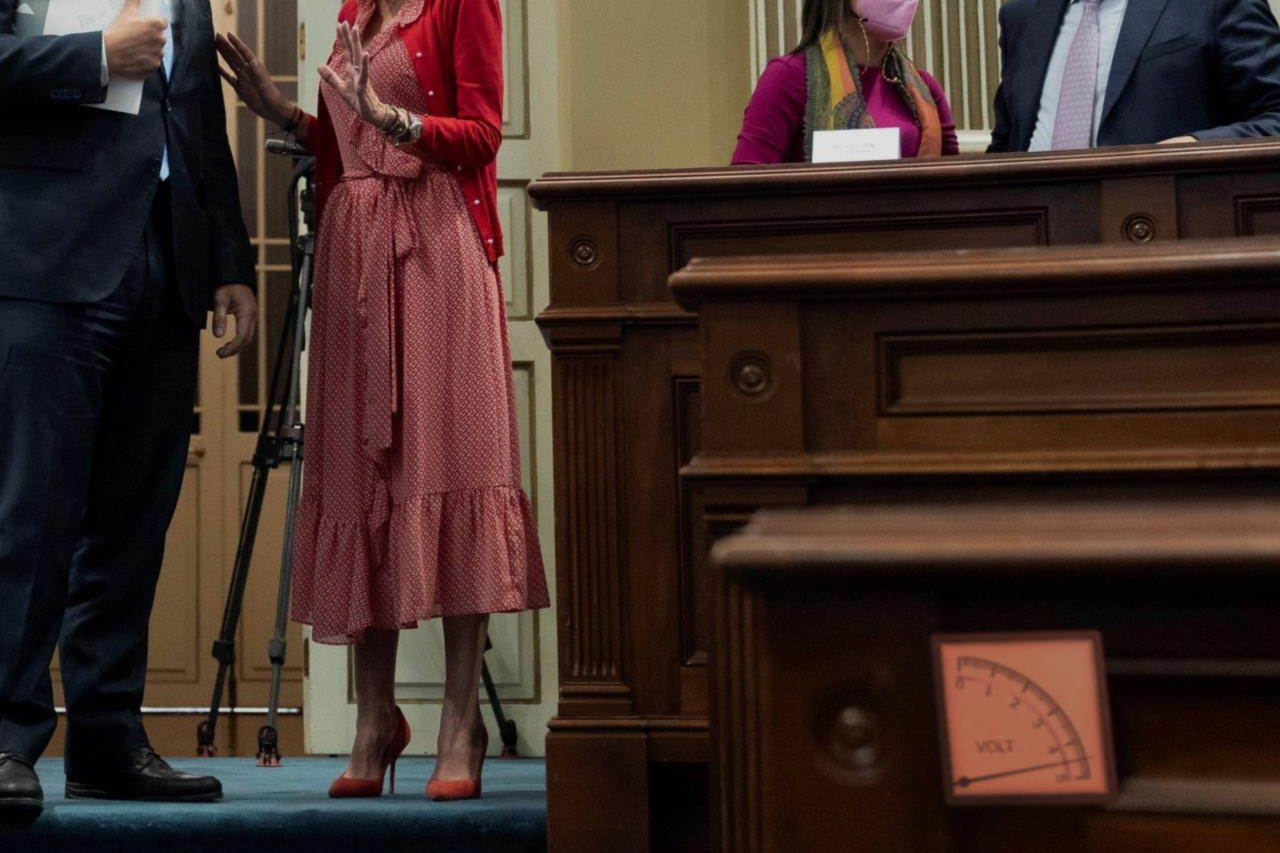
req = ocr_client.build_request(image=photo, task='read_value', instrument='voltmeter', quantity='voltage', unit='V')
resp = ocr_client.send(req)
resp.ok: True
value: 4.5 V
